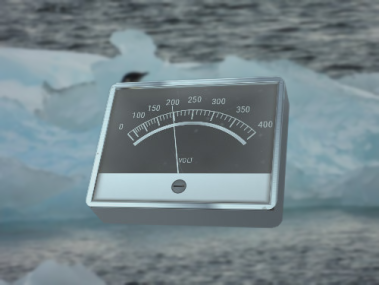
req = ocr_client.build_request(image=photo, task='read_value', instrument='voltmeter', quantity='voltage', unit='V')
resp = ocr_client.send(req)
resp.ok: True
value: 200 V
